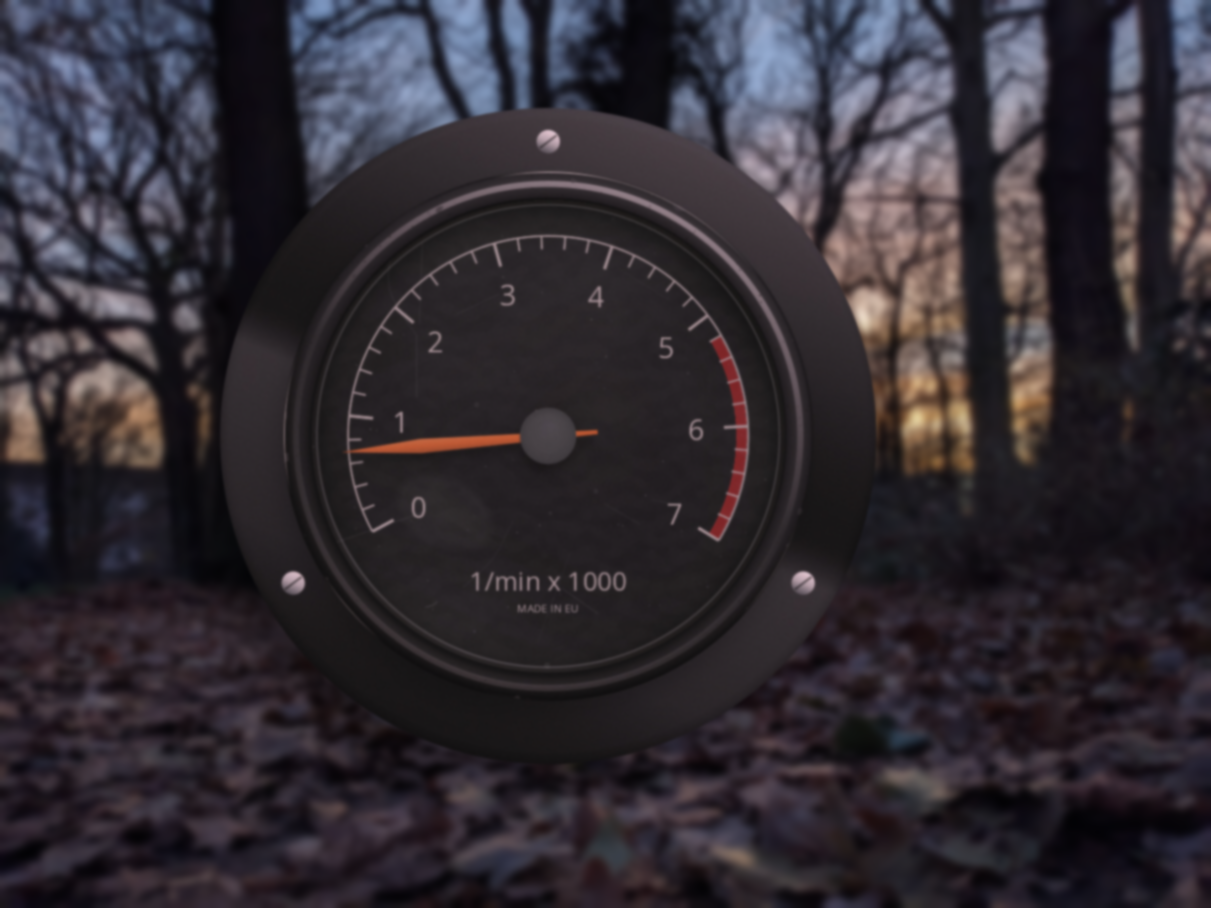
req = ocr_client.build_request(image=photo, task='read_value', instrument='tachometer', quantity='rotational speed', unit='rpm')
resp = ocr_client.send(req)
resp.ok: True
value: 700 rpm
